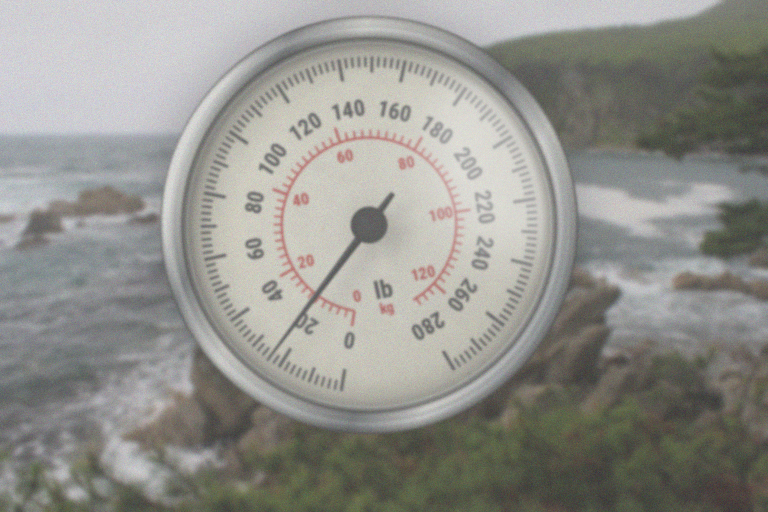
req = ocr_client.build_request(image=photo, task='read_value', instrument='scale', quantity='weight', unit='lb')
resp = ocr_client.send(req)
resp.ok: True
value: 24 lb
